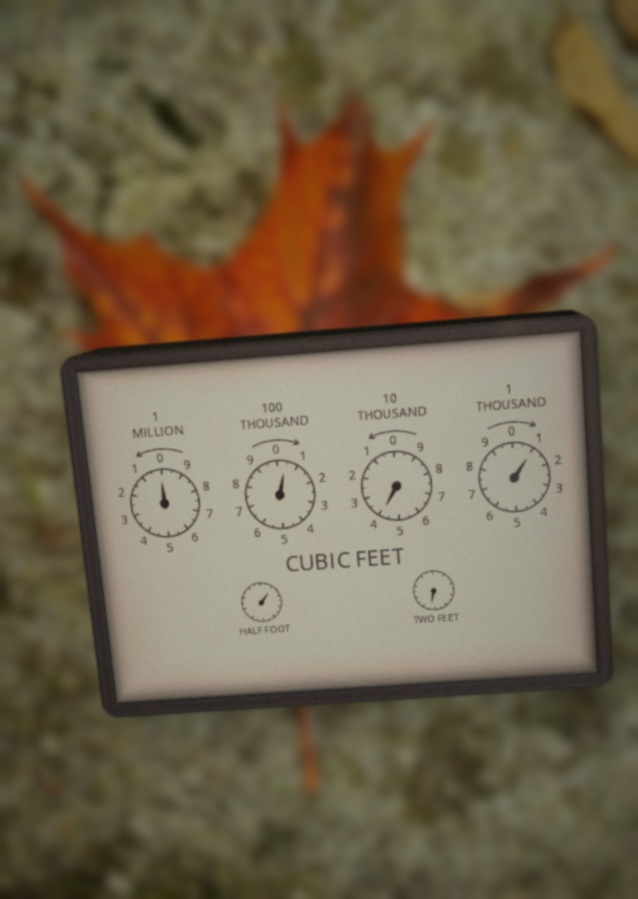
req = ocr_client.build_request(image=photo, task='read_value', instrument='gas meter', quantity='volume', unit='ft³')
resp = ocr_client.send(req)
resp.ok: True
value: 4100 ft³
